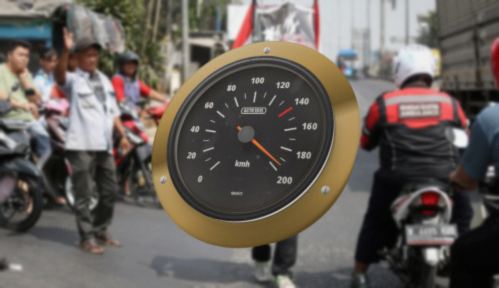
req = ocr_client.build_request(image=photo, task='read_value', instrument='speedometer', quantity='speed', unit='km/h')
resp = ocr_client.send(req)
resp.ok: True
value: 195 km/h
